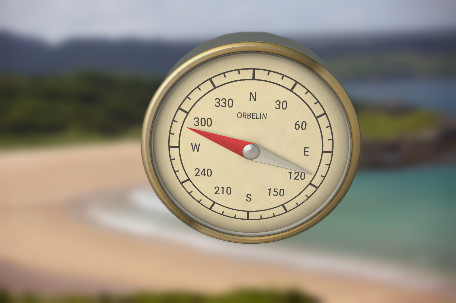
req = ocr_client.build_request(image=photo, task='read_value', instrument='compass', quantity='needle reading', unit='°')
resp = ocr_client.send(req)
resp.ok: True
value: 290 °
